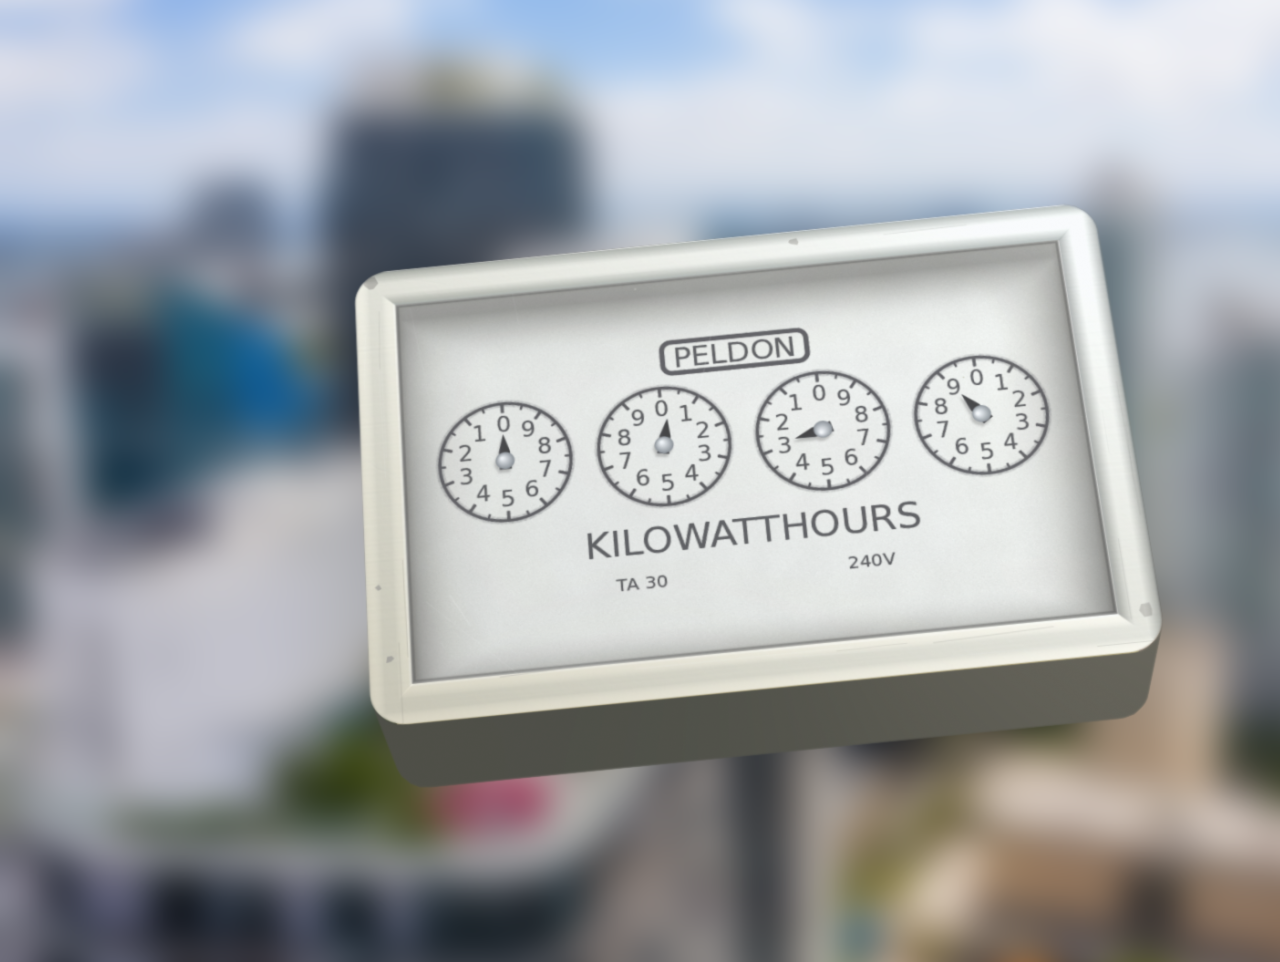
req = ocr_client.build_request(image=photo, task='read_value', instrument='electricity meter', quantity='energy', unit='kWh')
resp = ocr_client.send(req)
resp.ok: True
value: 29 kWh
